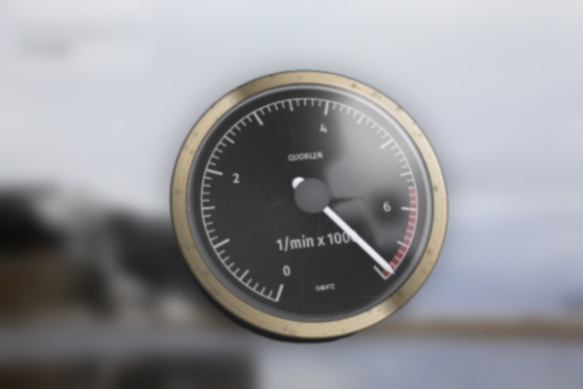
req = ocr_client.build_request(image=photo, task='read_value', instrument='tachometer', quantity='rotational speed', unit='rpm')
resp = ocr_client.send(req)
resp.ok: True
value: 6900 rpm
